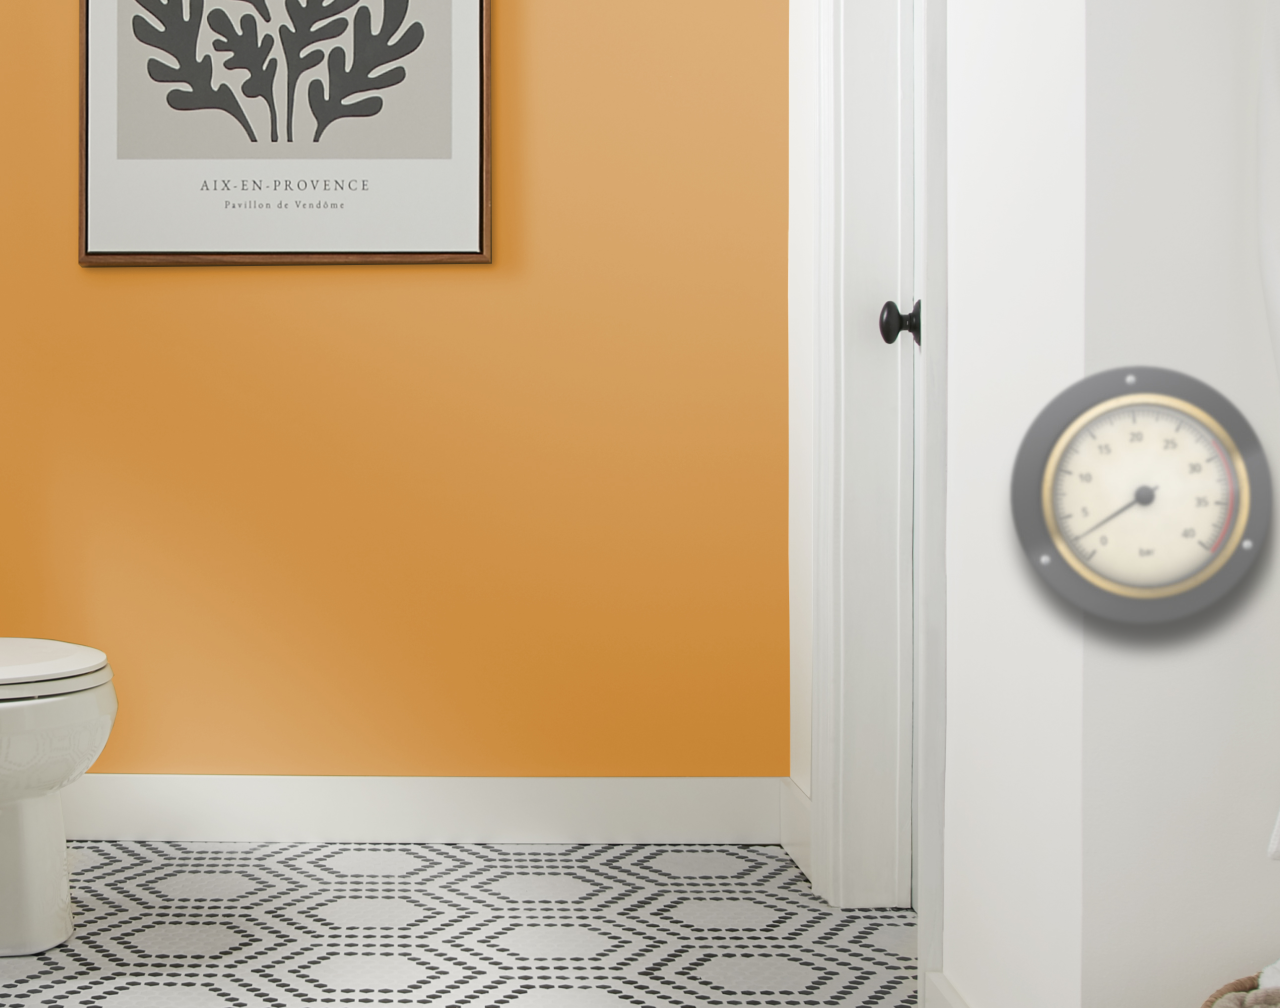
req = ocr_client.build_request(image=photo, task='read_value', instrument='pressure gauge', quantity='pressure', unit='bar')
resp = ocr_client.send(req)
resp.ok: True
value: 2.5 bar
